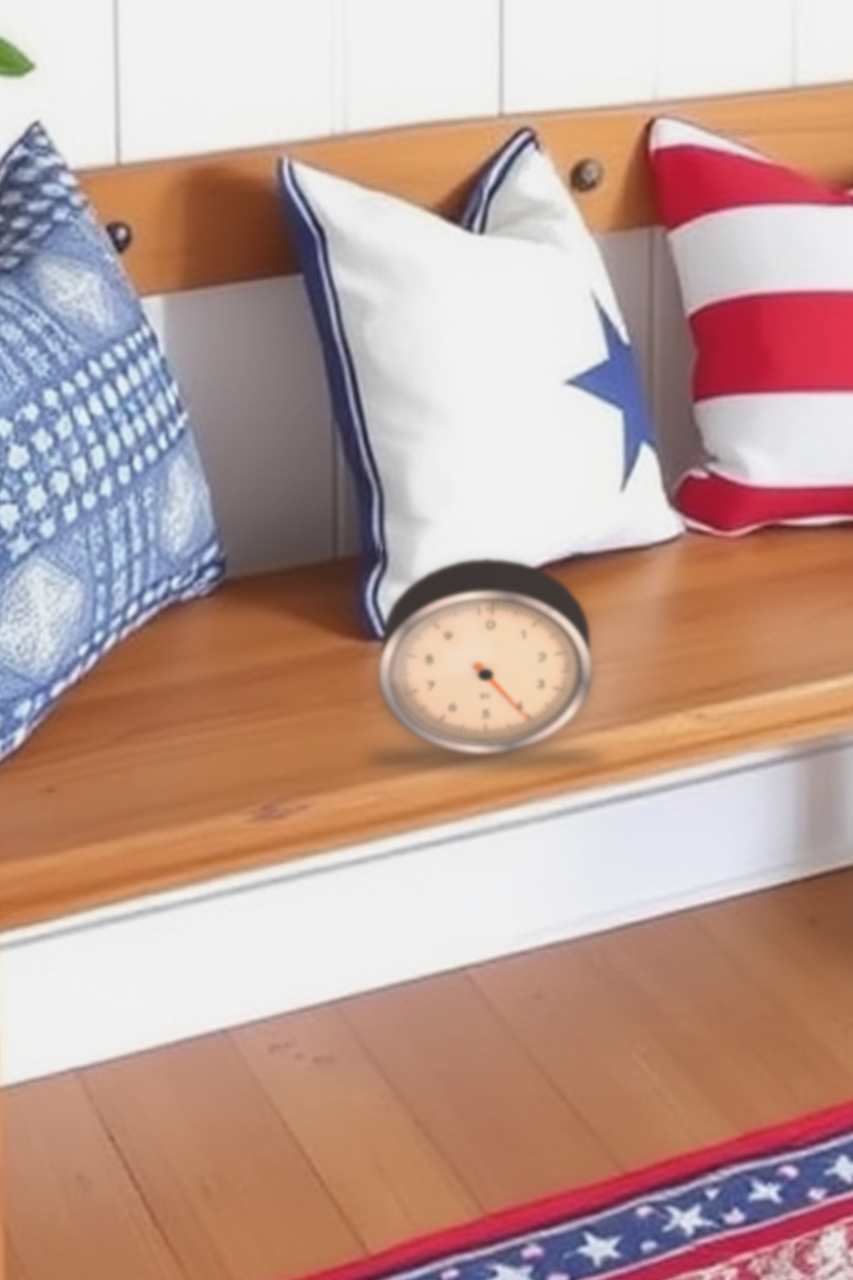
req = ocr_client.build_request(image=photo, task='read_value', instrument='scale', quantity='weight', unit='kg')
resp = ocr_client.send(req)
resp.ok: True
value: 4 kg
